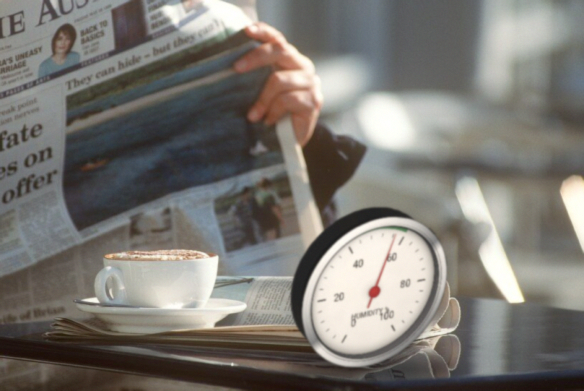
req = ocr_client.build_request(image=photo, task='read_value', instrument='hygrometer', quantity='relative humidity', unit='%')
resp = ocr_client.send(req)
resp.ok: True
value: 56 %
